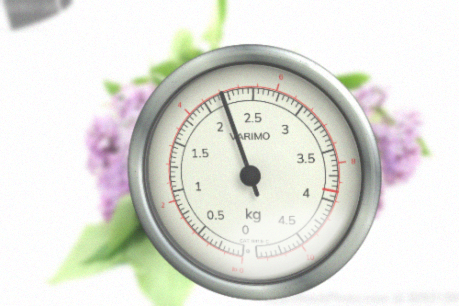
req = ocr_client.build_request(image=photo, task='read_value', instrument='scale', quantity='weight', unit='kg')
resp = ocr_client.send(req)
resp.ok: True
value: 2.2 kg
